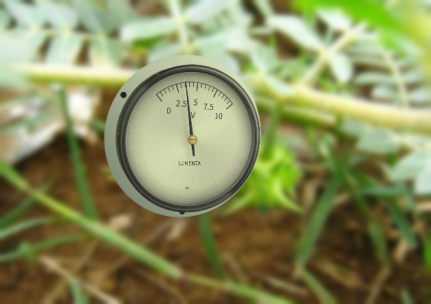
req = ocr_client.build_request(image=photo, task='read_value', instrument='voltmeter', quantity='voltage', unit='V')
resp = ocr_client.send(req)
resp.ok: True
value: 3.5 V
